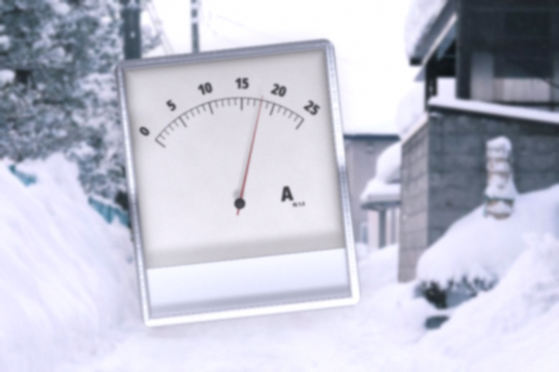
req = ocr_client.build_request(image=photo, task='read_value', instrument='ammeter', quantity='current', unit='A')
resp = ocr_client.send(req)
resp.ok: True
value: 18 A
